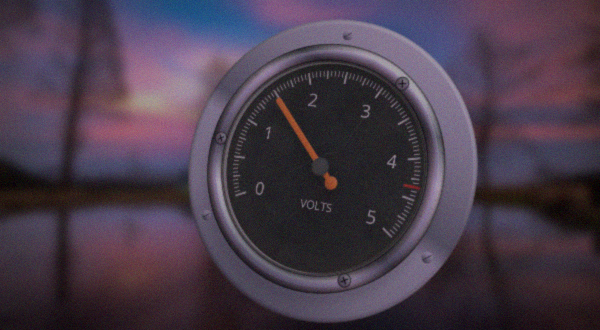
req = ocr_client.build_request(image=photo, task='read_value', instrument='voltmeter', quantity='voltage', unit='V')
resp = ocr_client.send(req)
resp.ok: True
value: 1.5 V
